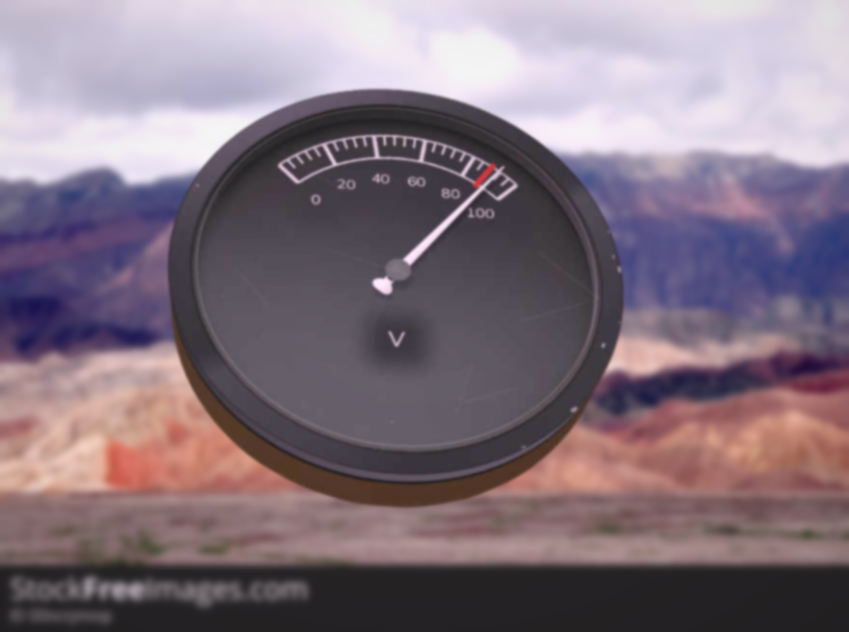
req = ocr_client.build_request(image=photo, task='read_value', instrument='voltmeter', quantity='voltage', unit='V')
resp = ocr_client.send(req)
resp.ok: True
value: 92 V
